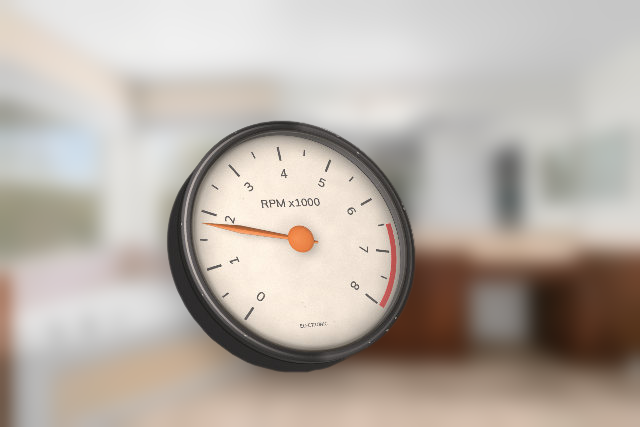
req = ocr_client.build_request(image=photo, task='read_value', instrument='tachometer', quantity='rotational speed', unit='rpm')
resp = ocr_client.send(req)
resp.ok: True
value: 1750 rpm
